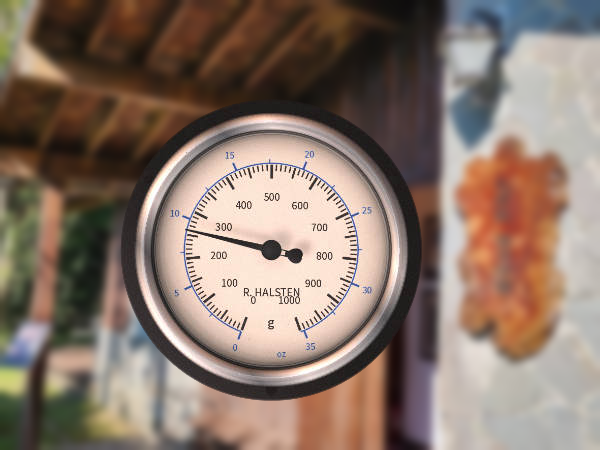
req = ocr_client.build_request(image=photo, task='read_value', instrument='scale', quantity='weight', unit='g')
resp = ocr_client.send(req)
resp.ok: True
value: 260 g
